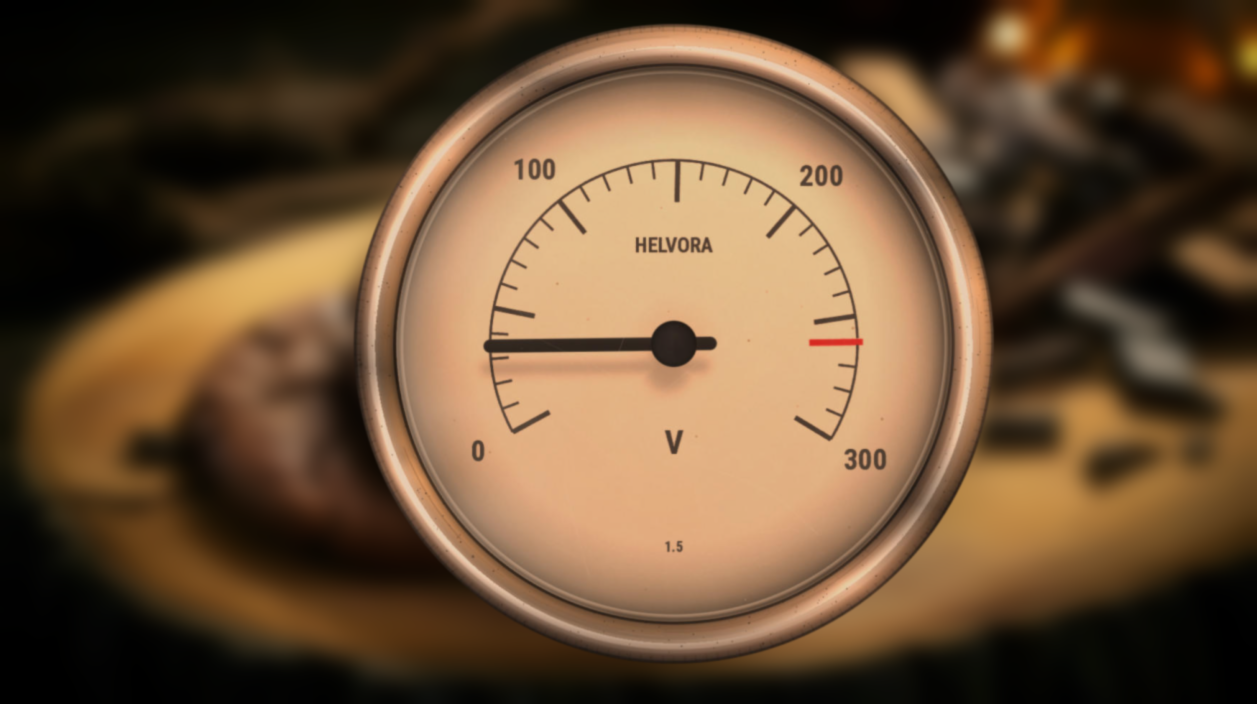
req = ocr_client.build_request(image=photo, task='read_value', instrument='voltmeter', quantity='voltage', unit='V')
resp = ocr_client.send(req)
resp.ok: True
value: 35 V
